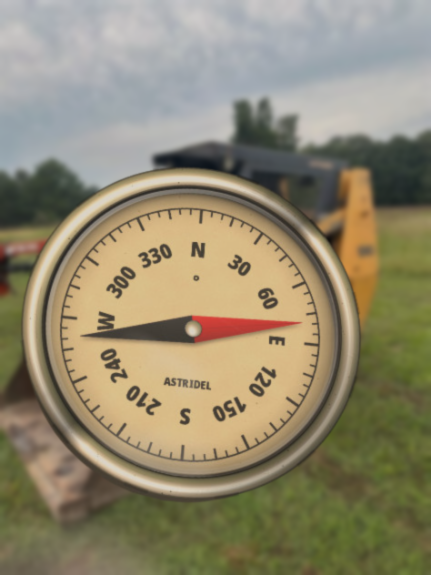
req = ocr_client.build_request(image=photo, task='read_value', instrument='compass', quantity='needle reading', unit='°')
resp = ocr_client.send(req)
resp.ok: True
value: 80 °
